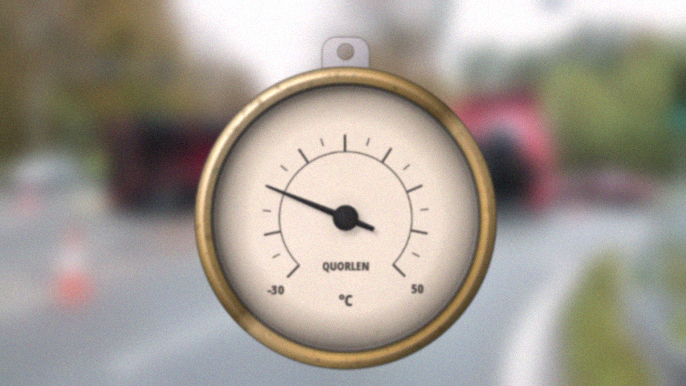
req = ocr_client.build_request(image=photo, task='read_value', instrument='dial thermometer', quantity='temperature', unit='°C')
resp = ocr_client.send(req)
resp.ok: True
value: -10 °C
